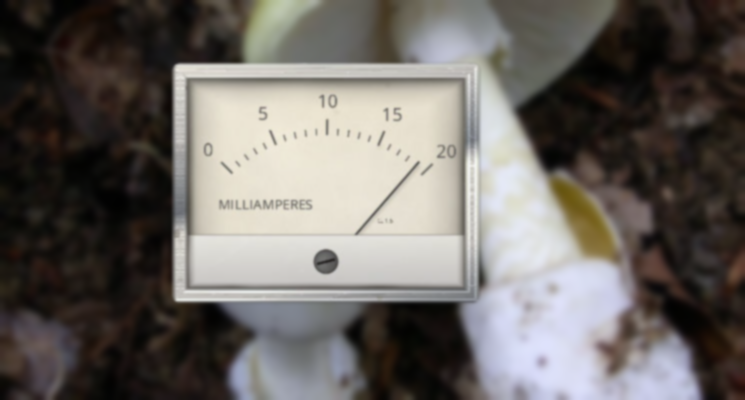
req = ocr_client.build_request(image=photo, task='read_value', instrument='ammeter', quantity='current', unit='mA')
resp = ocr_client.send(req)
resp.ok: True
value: 19 mA
